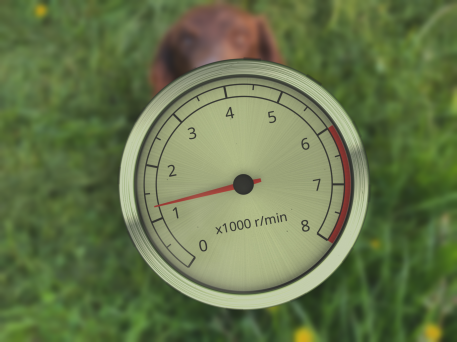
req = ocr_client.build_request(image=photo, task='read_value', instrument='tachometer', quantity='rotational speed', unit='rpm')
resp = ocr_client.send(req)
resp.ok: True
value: 1250 rpm
